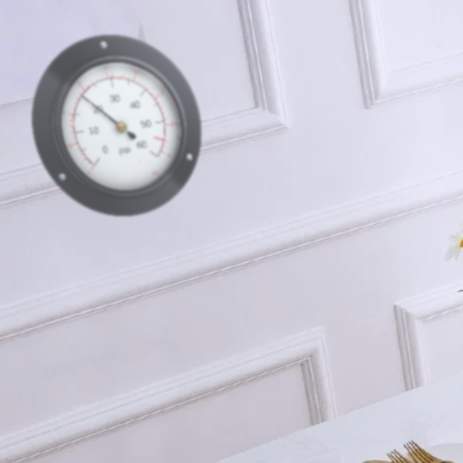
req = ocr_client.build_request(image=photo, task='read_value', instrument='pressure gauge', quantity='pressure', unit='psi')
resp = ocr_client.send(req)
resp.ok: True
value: 20 psi
